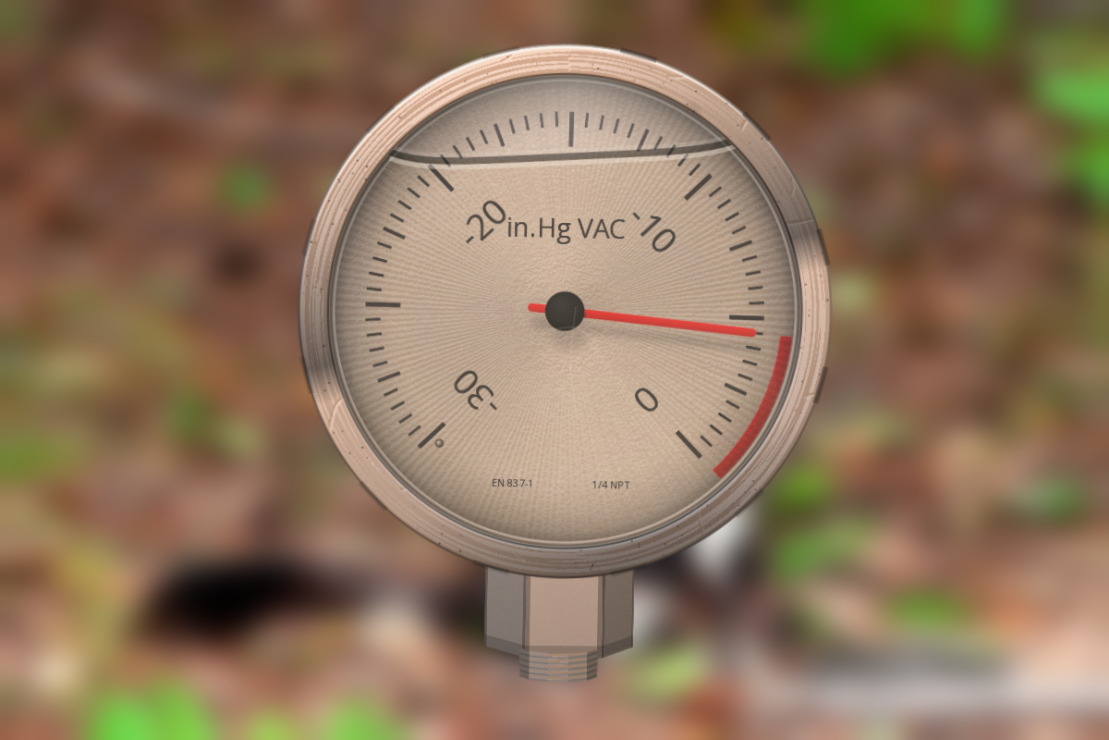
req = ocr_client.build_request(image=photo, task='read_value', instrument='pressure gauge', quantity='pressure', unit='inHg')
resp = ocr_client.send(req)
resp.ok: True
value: -4.5 inHg
